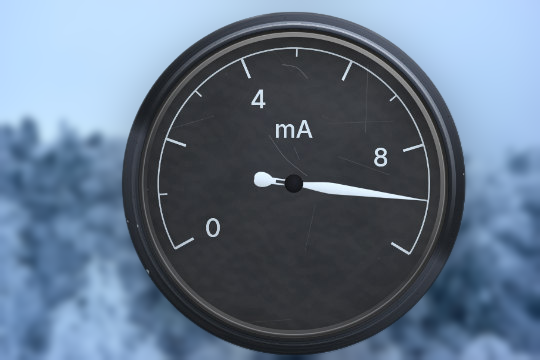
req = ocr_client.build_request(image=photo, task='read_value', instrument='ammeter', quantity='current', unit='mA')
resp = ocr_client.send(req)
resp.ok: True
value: 9 mA
